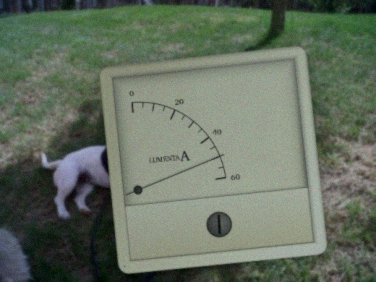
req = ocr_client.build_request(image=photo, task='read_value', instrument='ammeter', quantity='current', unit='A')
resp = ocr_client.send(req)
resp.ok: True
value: 50 A
